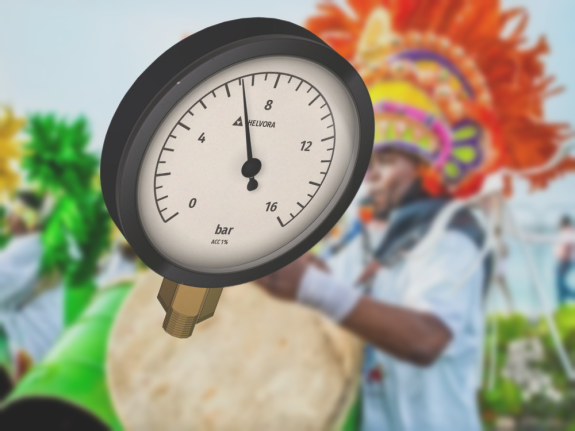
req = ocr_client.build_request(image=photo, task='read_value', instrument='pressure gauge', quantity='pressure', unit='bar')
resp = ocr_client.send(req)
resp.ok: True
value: 6.5 bar
